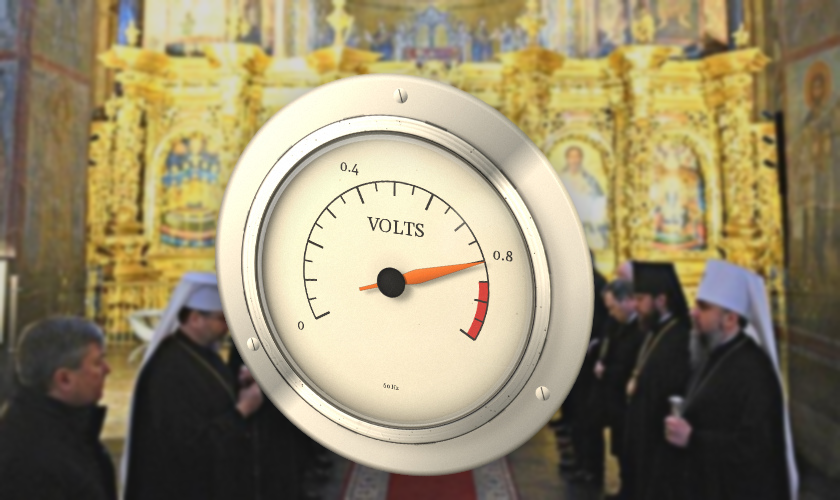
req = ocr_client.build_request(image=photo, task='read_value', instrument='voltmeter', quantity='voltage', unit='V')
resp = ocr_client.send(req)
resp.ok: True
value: 0.8 V
